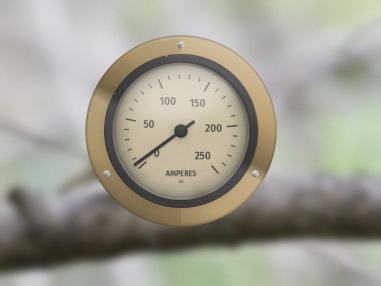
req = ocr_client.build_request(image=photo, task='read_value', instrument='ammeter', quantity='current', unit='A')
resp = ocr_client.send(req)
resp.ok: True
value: 5 A
